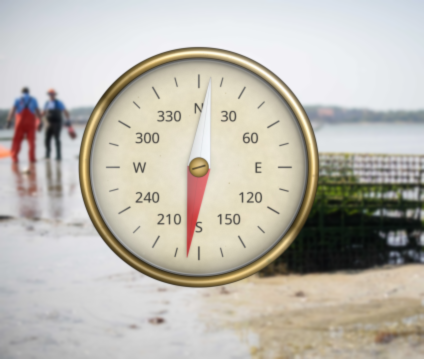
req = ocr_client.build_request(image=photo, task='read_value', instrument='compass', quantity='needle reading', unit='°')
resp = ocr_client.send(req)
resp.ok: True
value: 187.5 °
